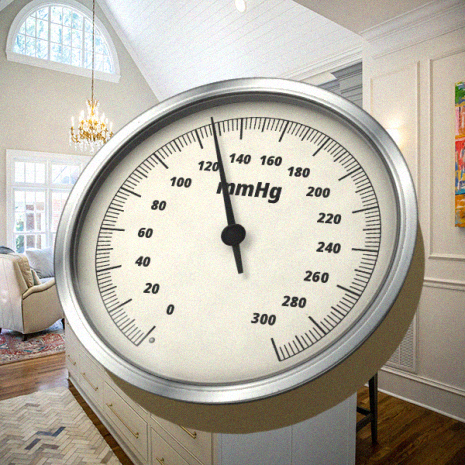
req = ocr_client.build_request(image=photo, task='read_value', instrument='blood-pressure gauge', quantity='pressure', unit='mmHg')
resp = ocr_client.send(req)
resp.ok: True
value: 128 mmHg
